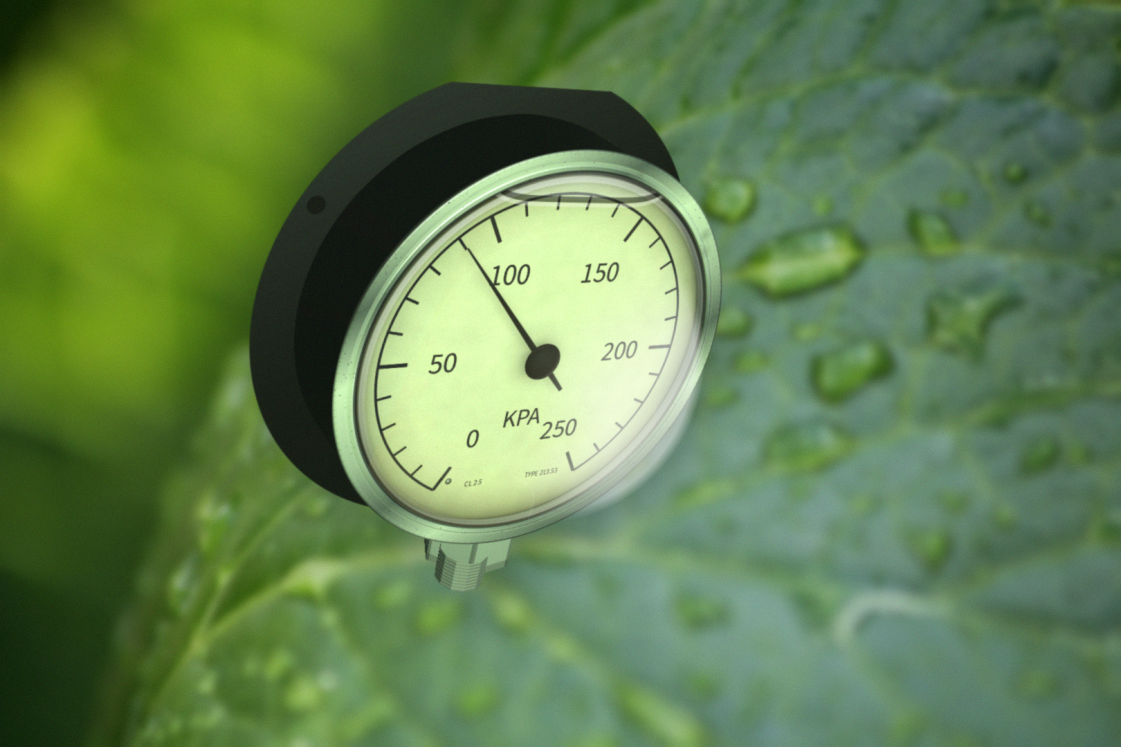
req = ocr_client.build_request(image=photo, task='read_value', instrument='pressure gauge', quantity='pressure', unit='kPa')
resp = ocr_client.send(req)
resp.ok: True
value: 90 kPa
